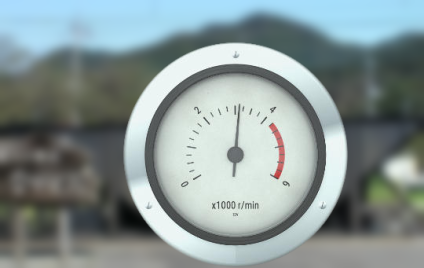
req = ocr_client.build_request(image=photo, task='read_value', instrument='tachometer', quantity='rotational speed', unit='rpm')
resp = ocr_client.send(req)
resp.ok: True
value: 3125 rpm
